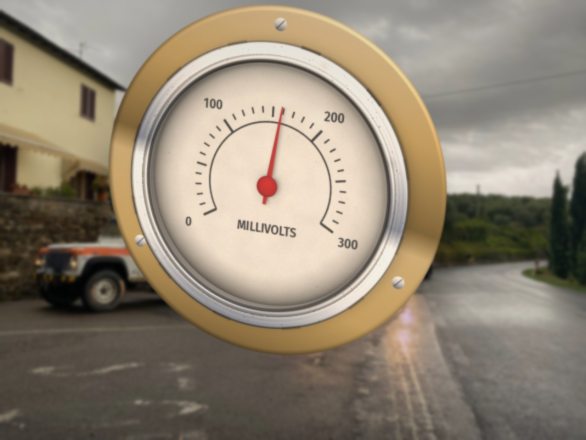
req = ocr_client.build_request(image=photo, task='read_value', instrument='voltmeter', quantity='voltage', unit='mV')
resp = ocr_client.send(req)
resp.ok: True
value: 160 mV
